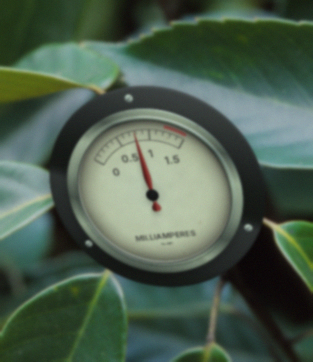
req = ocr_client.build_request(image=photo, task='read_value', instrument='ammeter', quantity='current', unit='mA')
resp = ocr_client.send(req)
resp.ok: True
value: 0.8 mA
